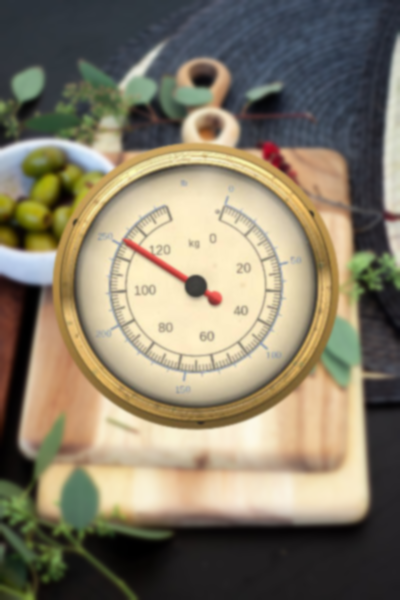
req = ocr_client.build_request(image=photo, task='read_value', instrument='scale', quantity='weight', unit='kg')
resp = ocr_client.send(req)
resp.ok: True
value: 115 kg
